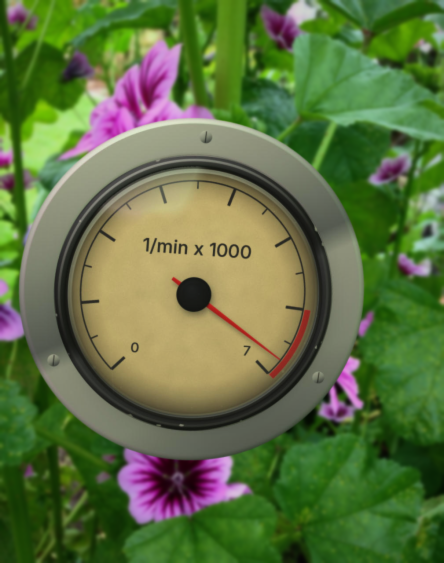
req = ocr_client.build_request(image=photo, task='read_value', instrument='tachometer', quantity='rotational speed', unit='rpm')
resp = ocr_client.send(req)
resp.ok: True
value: 6750 rpm
